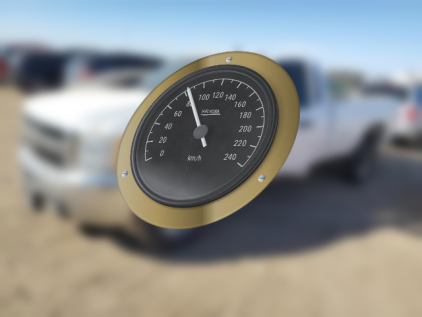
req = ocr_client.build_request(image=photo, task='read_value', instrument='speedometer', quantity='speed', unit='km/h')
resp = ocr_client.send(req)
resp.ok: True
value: 85 km/h
